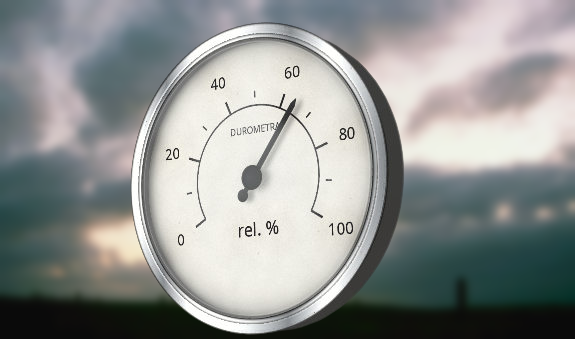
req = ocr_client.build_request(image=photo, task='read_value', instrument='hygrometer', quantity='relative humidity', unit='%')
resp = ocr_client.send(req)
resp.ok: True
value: 65 %
